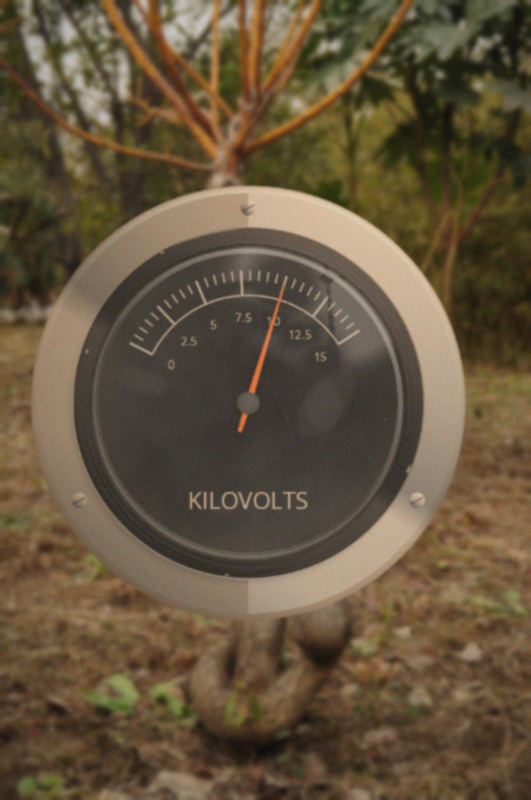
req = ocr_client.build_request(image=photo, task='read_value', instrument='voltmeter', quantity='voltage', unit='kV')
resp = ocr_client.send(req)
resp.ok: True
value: 10 kV
